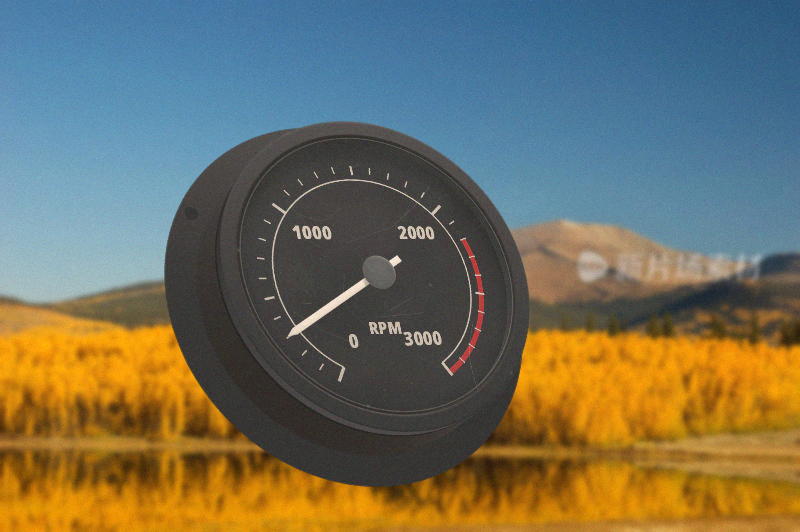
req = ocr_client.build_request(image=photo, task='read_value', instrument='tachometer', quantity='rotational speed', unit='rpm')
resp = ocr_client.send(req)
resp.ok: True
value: 300 rpm
